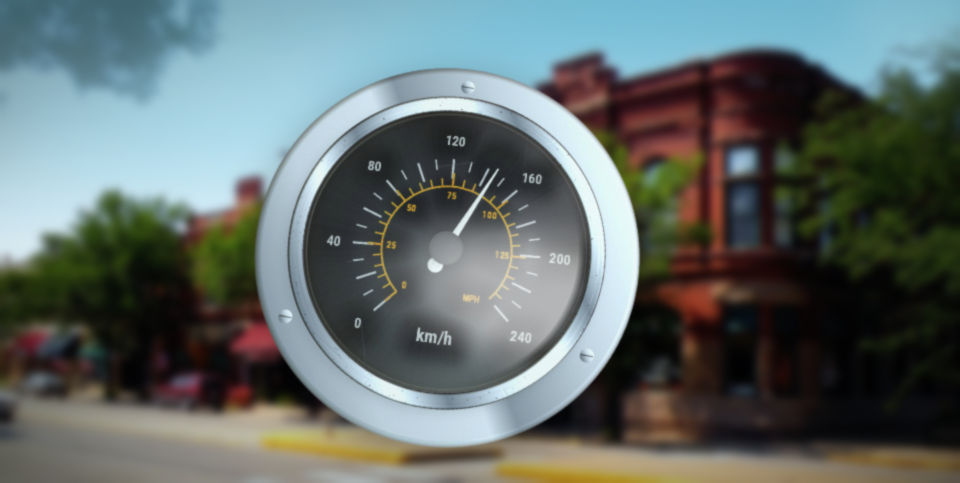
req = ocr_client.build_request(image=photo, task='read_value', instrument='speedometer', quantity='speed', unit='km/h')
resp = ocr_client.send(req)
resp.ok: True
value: 145 km/h
